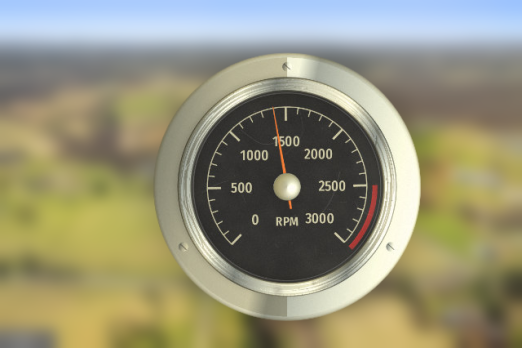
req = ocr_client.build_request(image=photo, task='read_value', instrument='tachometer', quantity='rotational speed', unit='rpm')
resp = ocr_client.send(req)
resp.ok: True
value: 1400 rpm
